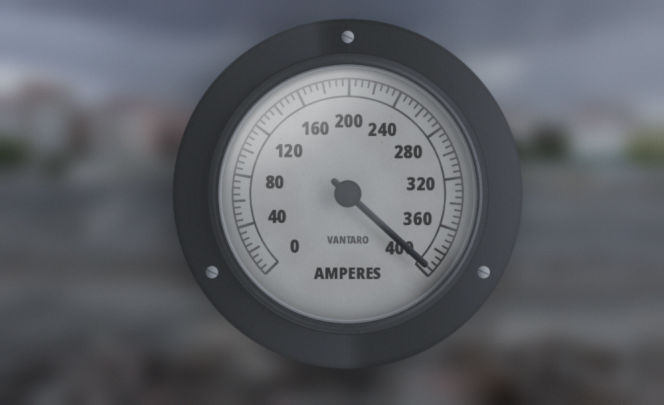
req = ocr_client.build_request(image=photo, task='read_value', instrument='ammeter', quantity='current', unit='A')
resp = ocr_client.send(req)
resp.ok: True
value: 395 A
